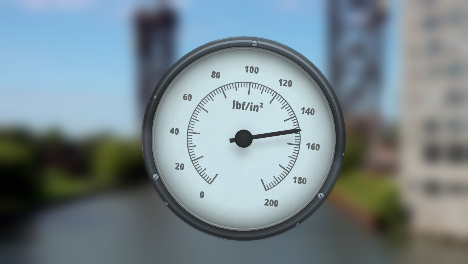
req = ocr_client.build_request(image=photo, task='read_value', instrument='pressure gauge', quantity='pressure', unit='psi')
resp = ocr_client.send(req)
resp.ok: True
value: 150 psi
